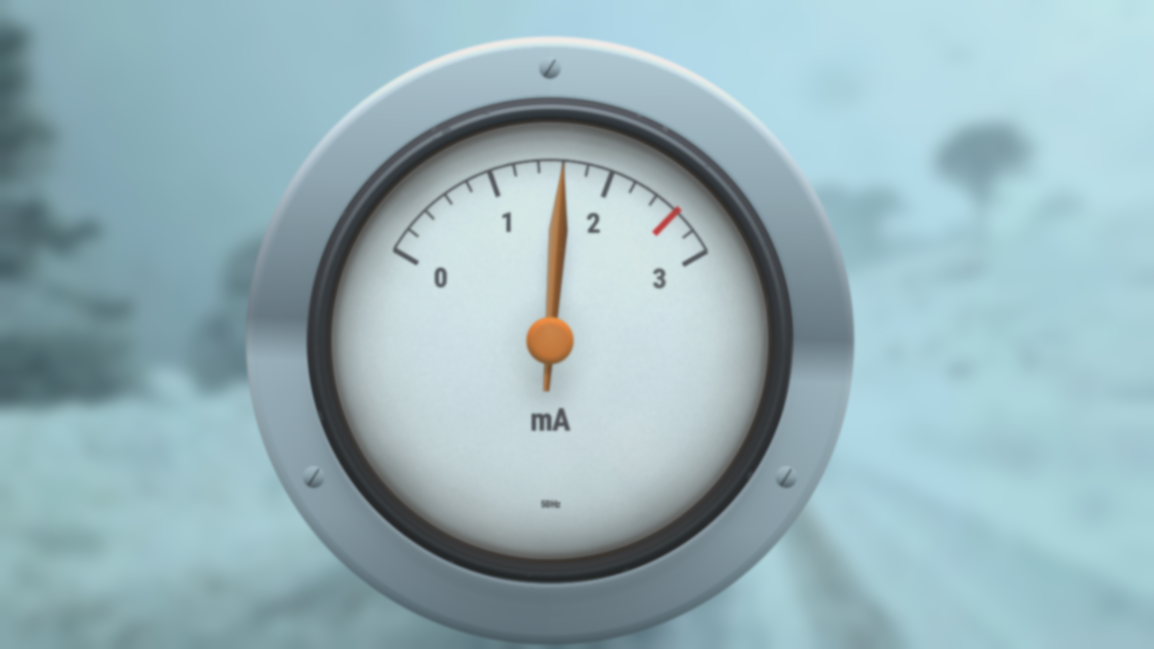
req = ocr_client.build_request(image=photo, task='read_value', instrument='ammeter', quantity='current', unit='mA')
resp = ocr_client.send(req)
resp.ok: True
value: 1.6 mA
